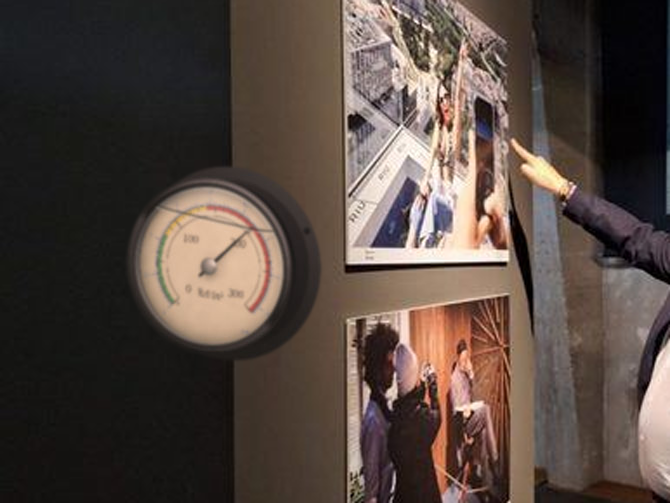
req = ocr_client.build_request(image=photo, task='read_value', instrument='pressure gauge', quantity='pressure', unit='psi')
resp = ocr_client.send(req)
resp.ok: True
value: 200 psi
